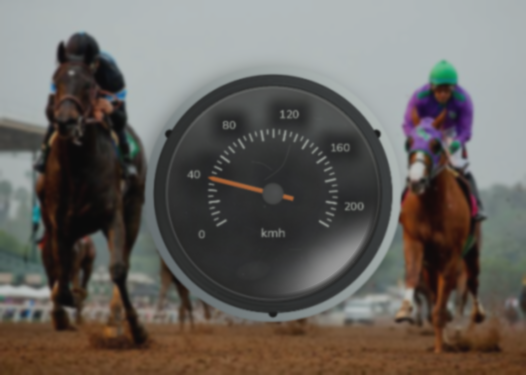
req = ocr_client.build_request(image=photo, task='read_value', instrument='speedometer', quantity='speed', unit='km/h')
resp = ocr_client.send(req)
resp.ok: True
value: 40 km/h
